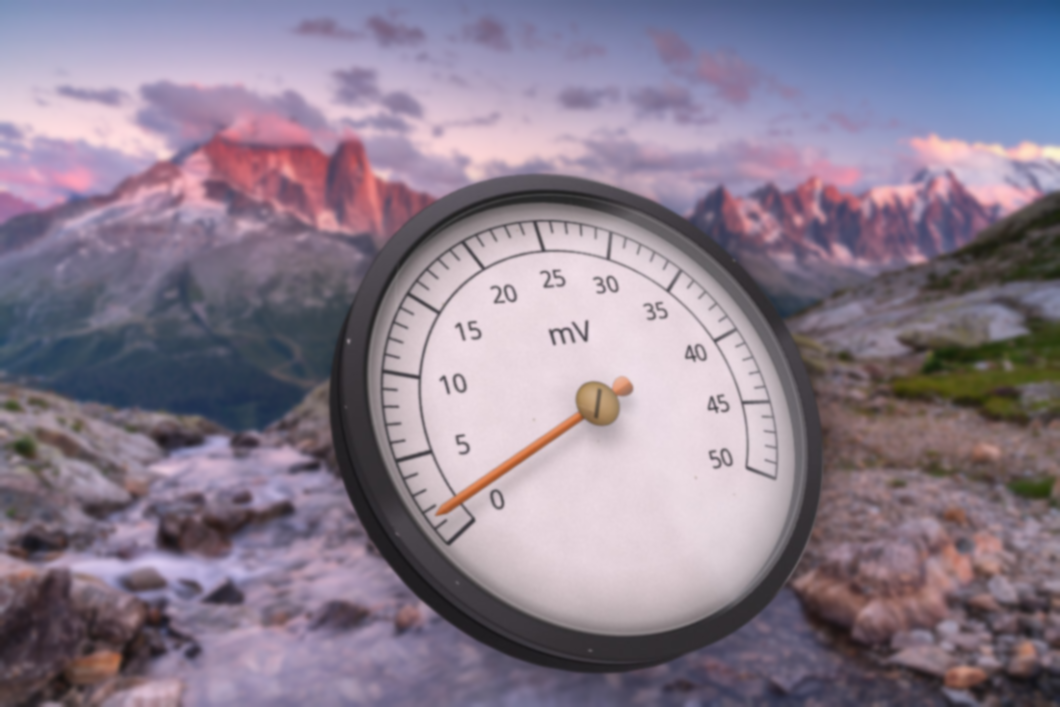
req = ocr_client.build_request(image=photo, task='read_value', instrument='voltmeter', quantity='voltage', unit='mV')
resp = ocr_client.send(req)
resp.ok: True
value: 1.5 mV
